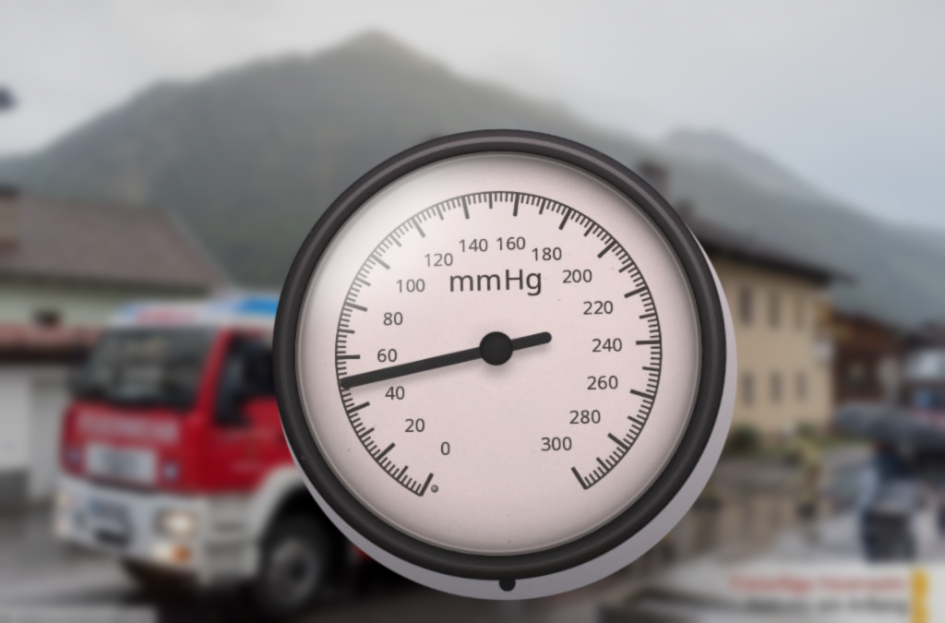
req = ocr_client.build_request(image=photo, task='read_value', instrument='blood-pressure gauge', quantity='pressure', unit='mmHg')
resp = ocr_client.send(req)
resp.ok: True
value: 50 mmHg
